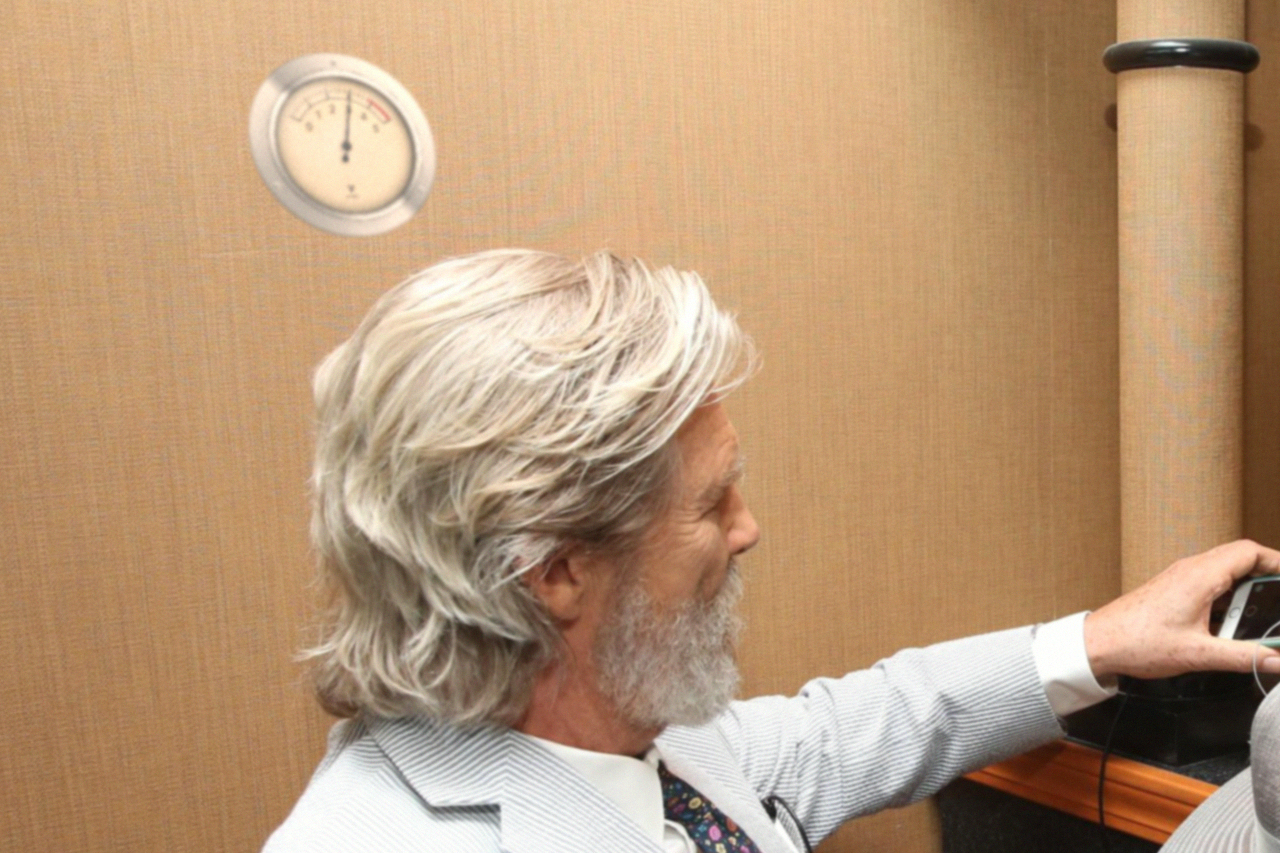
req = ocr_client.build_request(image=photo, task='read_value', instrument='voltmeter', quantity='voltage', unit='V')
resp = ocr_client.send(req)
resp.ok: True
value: 3 V
